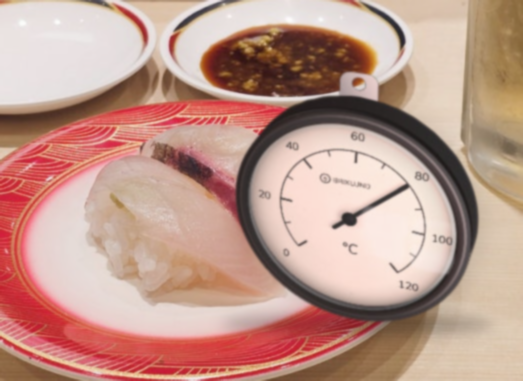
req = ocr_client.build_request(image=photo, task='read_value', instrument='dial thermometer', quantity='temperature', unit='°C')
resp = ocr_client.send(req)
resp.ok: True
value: 80 °C
